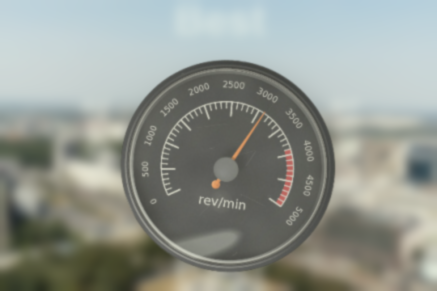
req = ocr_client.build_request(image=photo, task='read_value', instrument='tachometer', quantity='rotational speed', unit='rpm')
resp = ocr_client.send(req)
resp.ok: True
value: 3100 rpm
